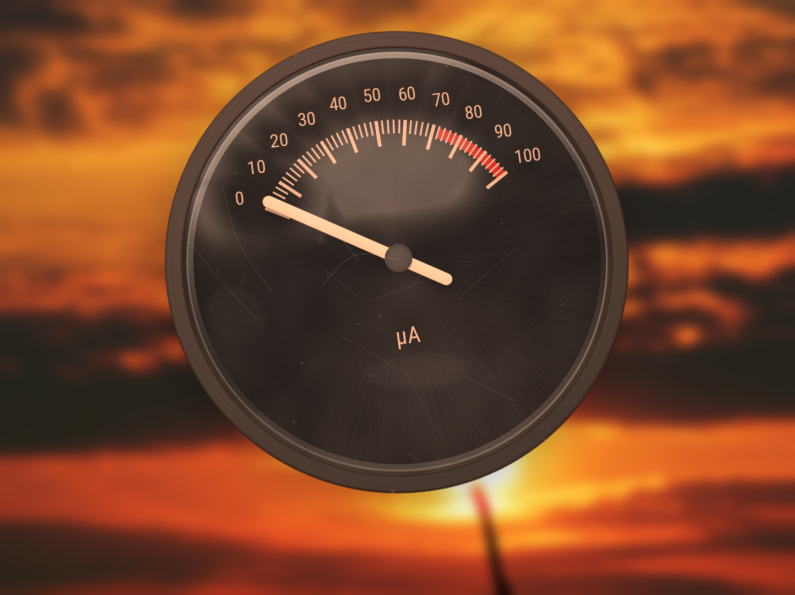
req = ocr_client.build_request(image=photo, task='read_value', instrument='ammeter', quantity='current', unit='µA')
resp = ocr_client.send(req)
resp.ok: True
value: 2 µA
